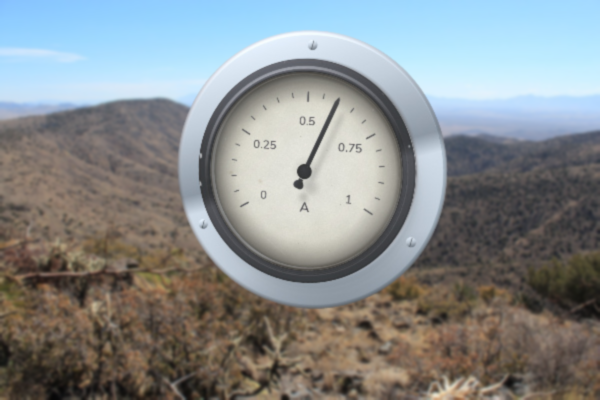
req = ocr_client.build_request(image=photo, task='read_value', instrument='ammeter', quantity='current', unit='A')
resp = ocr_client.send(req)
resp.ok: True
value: 0.6 A
